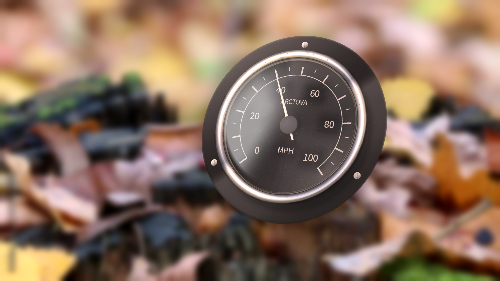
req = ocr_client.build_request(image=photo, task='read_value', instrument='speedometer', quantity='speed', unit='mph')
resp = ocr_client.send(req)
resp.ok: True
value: 40 mph
